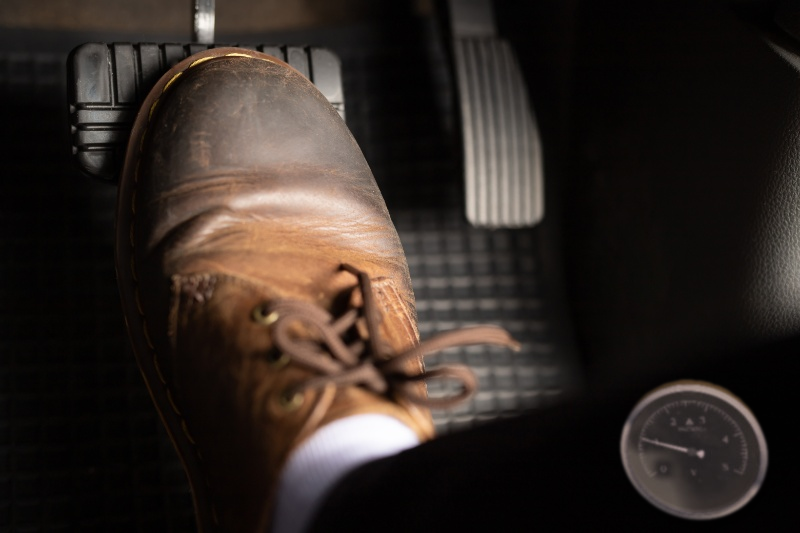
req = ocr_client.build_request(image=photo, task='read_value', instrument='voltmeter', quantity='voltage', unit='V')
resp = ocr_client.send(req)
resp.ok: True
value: 1 V
